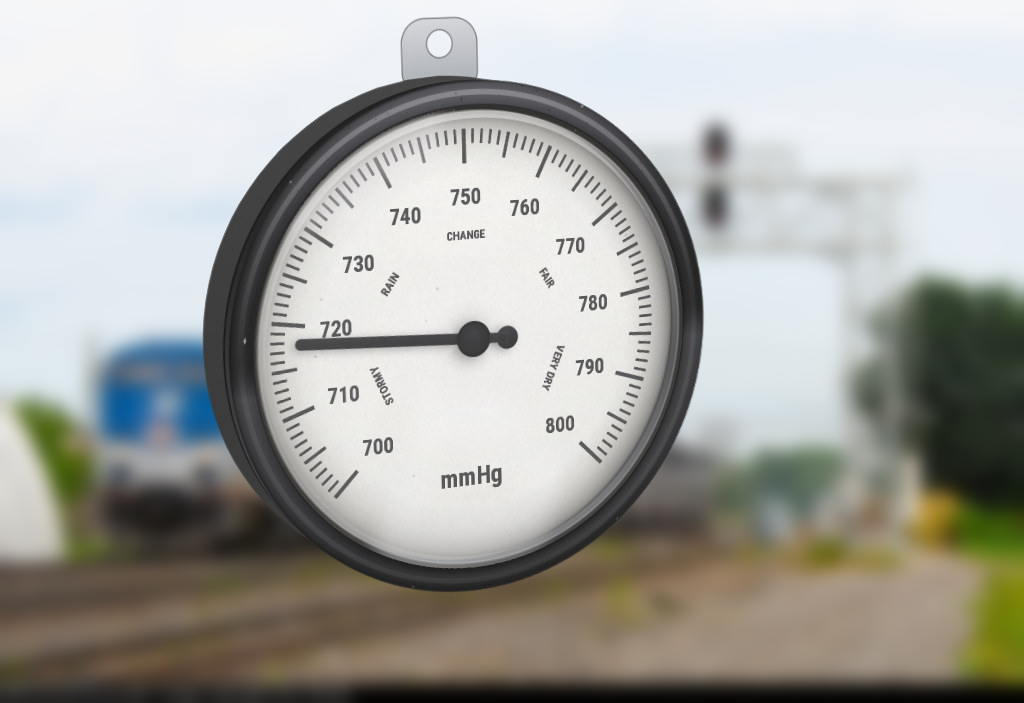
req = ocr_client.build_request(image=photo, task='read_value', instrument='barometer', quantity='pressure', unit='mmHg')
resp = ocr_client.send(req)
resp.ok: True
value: 718 mmHg
